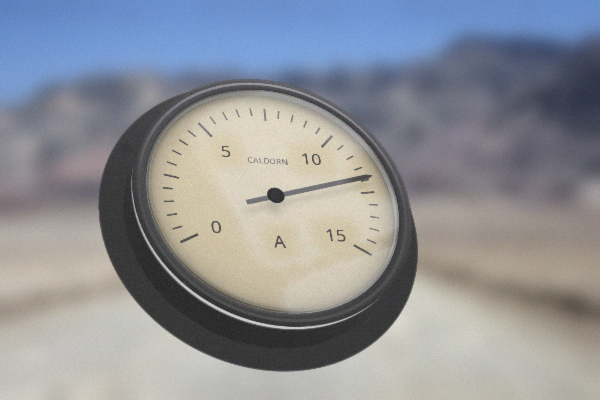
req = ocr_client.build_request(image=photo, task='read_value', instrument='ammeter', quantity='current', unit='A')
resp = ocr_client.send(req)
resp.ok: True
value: 12 A
